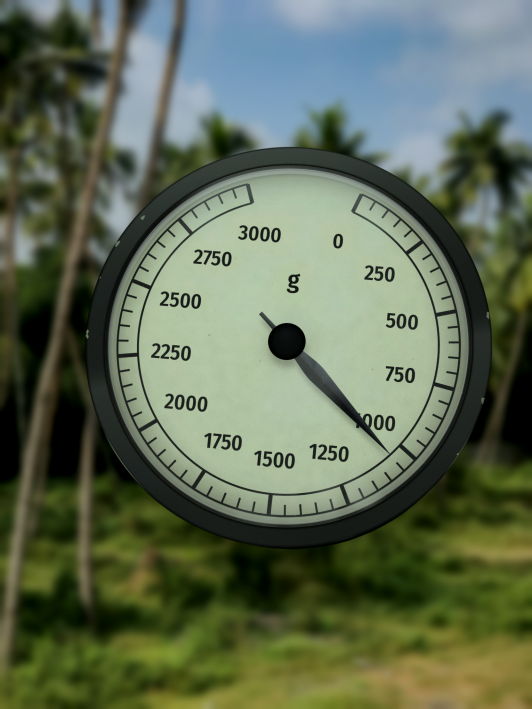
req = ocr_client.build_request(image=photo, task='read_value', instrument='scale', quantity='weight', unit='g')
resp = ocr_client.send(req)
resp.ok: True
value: 1050 g
